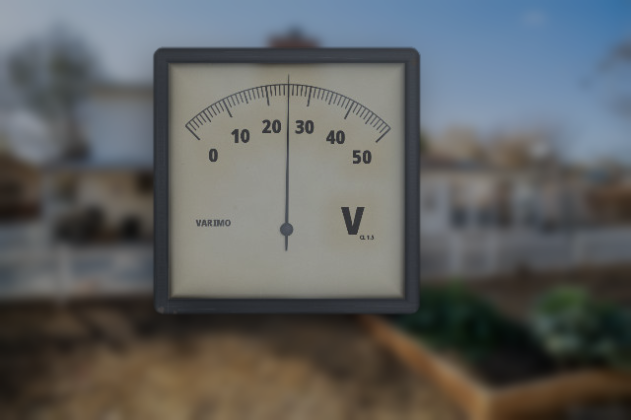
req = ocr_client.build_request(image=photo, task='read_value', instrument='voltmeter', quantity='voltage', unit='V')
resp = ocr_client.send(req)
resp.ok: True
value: 25 V
